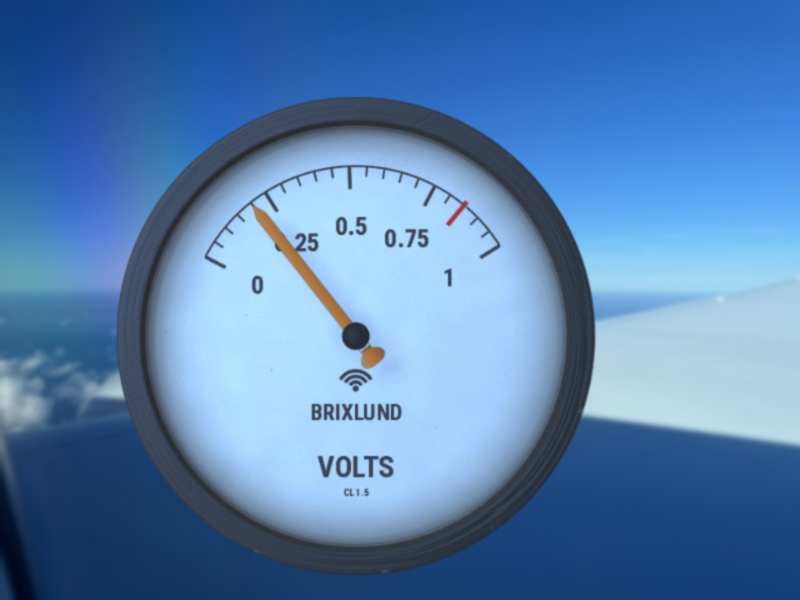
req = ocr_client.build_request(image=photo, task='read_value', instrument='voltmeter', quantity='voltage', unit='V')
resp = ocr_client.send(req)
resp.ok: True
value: 0.2 V
